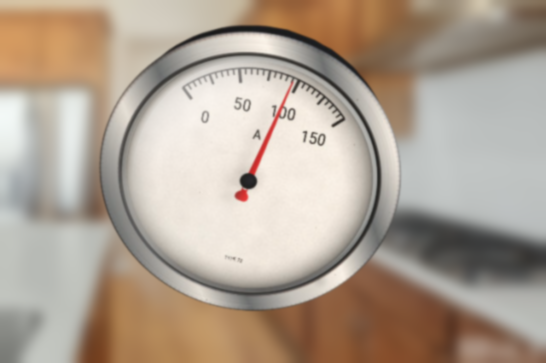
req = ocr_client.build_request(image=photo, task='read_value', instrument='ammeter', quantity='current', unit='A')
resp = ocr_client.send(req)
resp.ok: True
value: 95 A
